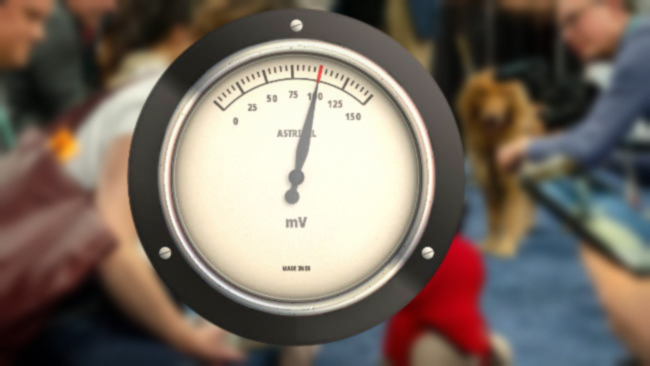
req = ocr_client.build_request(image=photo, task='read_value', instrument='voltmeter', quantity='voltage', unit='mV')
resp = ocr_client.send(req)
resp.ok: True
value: 100 mV
